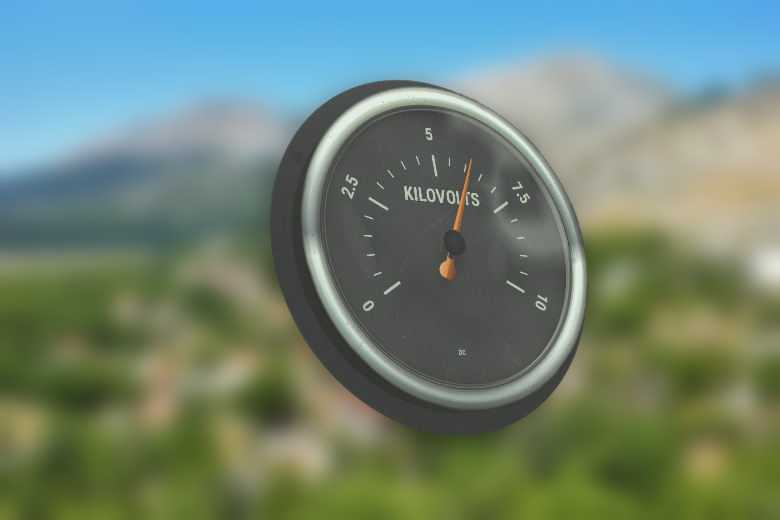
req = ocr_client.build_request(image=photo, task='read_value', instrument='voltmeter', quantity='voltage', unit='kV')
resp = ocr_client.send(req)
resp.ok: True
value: 6 kV
